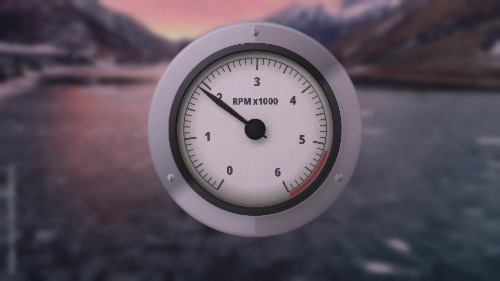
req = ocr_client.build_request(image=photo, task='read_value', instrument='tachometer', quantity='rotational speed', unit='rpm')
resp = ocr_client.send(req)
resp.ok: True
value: 1900 rpm
